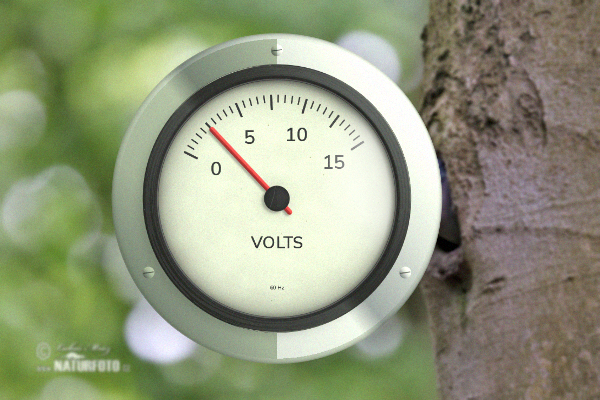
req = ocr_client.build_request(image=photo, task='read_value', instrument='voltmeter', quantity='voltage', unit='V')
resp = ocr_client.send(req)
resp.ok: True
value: 2.5 V
